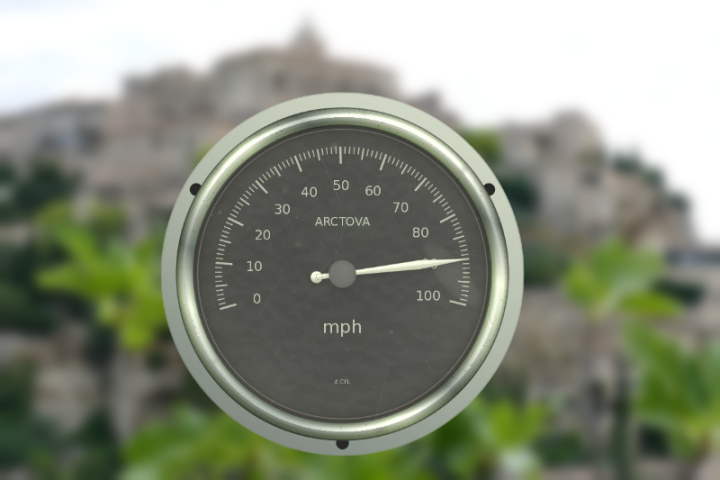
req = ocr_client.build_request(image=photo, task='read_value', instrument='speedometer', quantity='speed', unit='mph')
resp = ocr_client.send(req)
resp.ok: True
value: 90 mph
